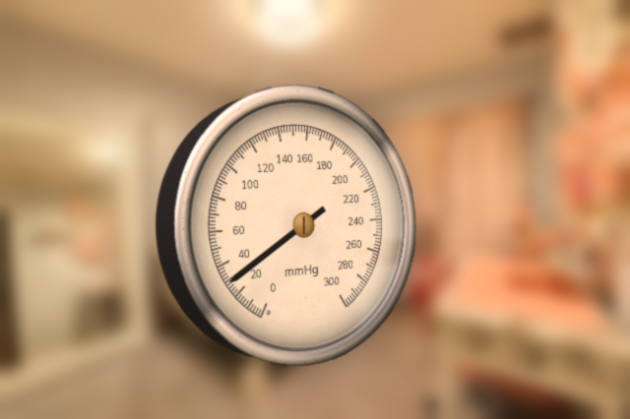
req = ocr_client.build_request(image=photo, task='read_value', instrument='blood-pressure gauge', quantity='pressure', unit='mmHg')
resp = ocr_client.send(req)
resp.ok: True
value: 30 mmHg
